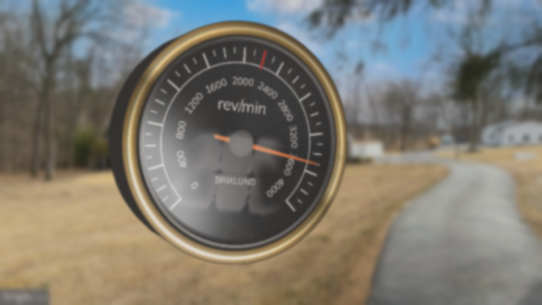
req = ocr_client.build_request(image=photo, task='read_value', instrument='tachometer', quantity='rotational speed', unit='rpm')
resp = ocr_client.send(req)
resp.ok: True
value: 3500 rpm
